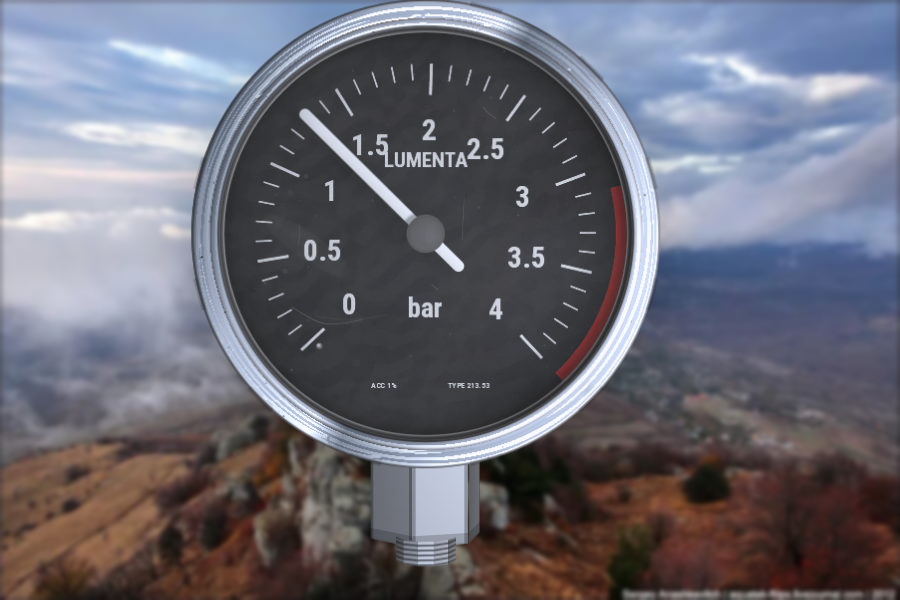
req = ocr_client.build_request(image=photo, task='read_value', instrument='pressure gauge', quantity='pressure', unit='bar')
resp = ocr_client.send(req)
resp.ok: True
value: 1.3 bar
